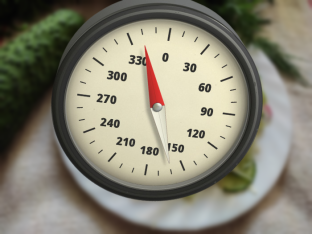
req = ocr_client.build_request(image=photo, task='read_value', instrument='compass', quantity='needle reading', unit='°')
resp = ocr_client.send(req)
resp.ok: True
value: 340 °
